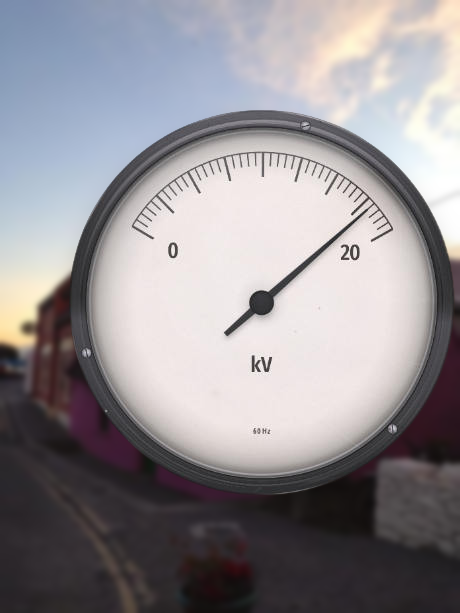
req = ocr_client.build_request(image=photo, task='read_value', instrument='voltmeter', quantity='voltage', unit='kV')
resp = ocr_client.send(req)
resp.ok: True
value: 18 kV
